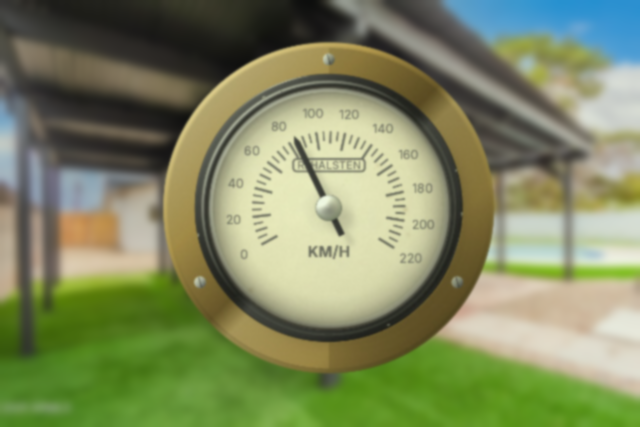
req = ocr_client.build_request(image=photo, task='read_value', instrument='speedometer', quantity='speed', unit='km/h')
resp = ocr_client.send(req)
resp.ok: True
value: 85 km/h
